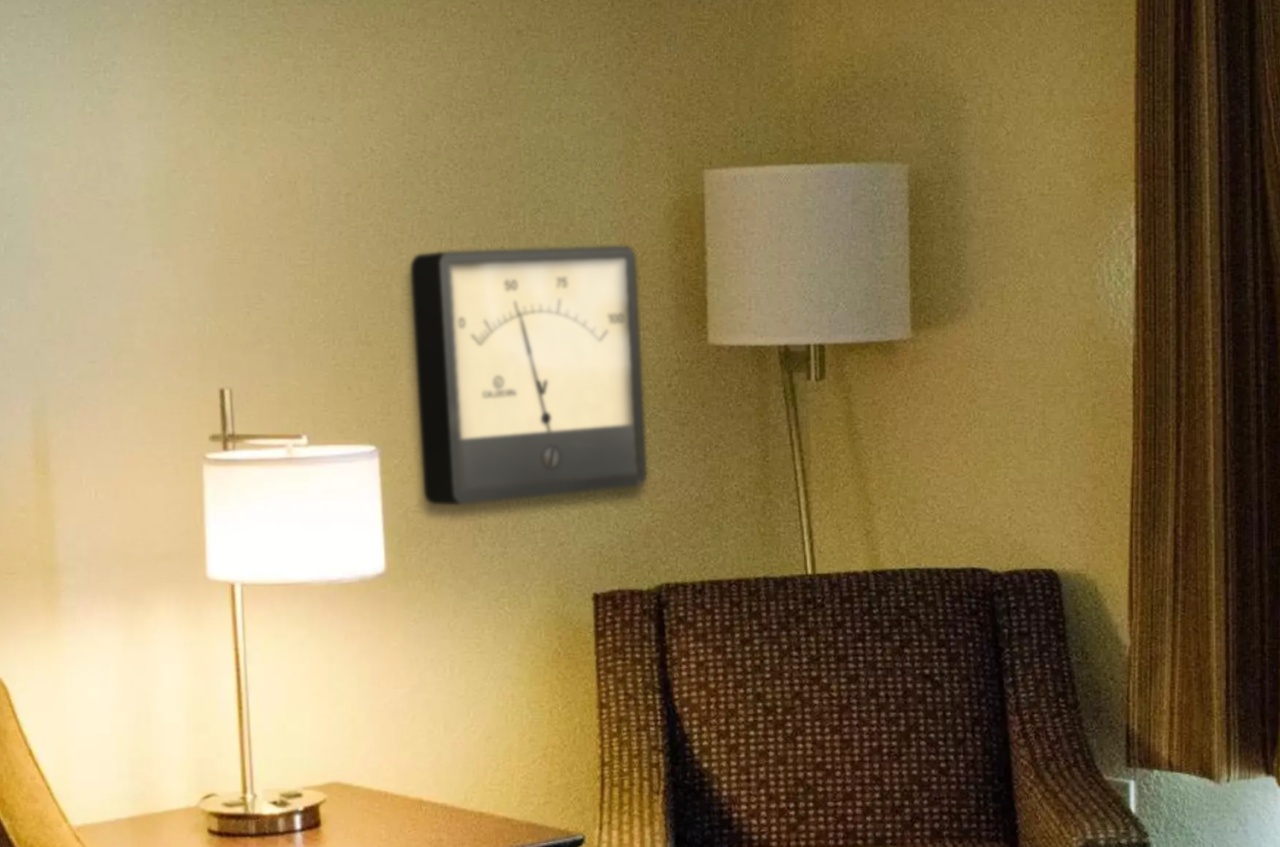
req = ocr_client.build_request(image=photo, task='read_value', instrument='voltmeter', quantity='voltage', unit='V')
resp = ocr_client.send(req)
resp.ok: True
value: 50 V
